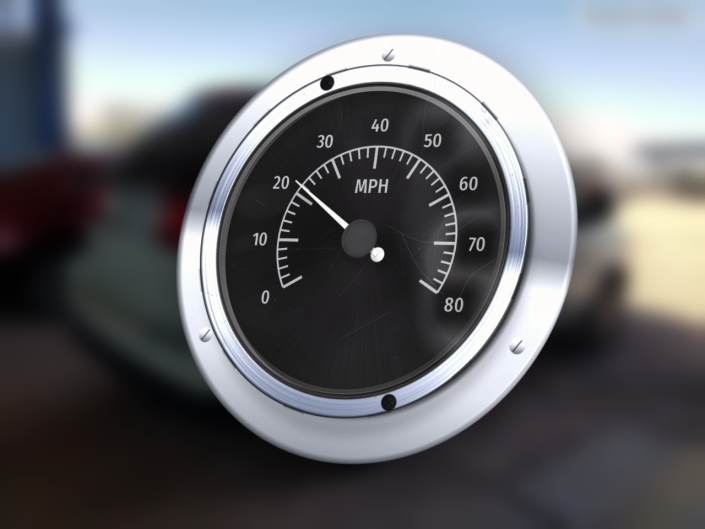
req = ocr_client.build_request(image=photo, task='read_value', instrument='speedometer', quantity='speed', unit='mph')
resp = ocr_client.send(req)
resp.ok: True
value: 22 mph
